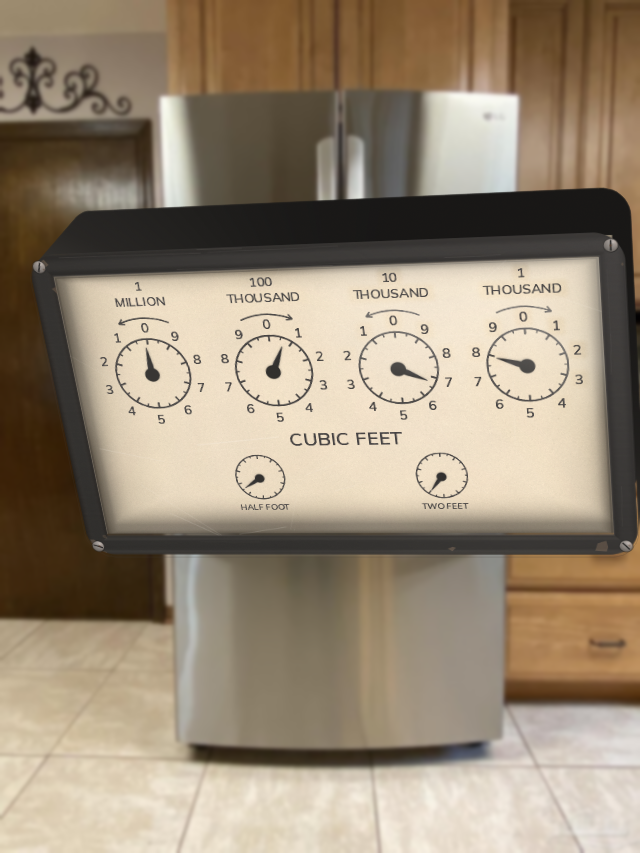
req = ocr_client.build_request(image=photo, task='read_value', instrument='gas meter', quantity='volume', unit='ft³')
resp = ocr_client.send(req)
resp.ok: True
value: 6800 ft³
